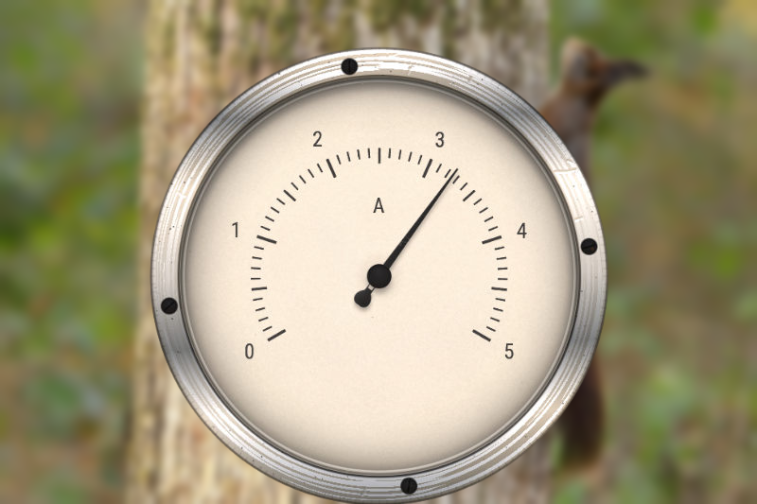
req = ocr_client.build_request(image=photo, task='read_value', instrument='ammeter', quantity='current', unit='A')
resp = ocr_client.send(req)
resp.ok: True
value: 3.25 A
